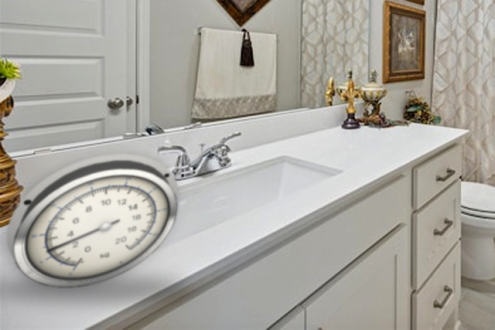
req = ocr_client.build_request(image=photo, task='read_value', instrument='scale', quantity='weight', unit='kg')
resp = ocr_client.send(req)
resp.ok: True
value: 3 kg
